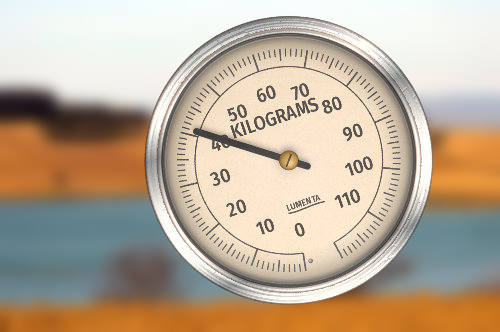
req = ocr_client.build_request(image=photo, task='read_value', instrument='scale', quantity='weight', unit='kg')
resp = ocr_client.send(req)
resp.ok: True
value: 41 kg
